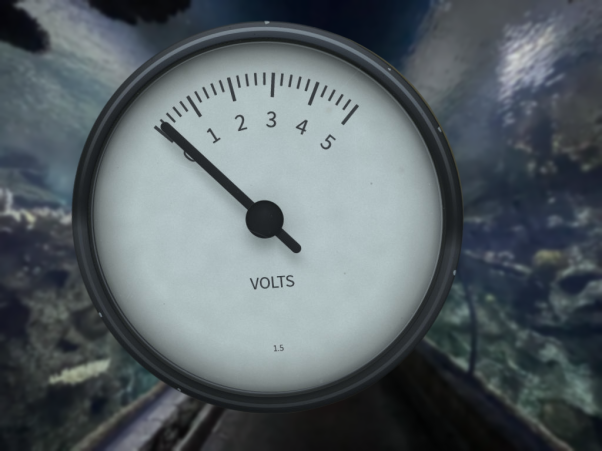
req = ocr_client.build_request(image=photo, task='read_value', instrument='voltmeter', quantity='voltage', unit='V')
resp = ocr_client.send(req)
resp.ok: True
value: 0.2 V
